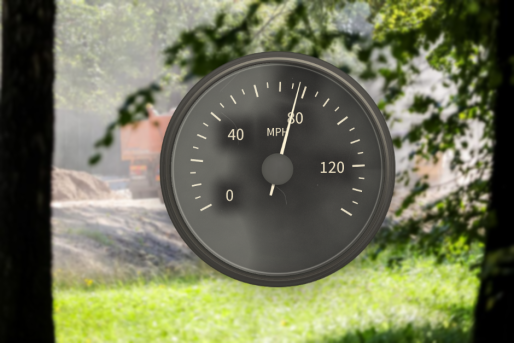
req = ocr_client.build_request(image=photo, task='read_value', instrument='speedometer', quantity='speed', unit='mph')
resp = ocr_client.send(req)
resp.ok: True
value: 77.5 mph
